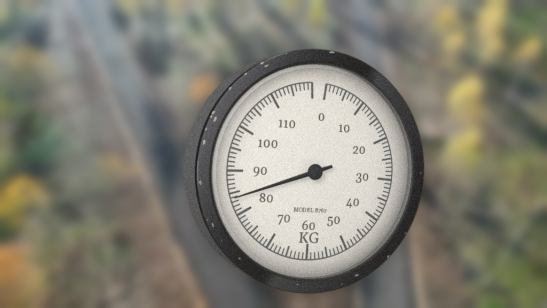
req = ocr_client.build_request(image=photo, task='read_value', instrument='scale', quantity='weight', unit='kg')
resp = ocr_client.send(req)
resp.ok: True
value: 84 kg
